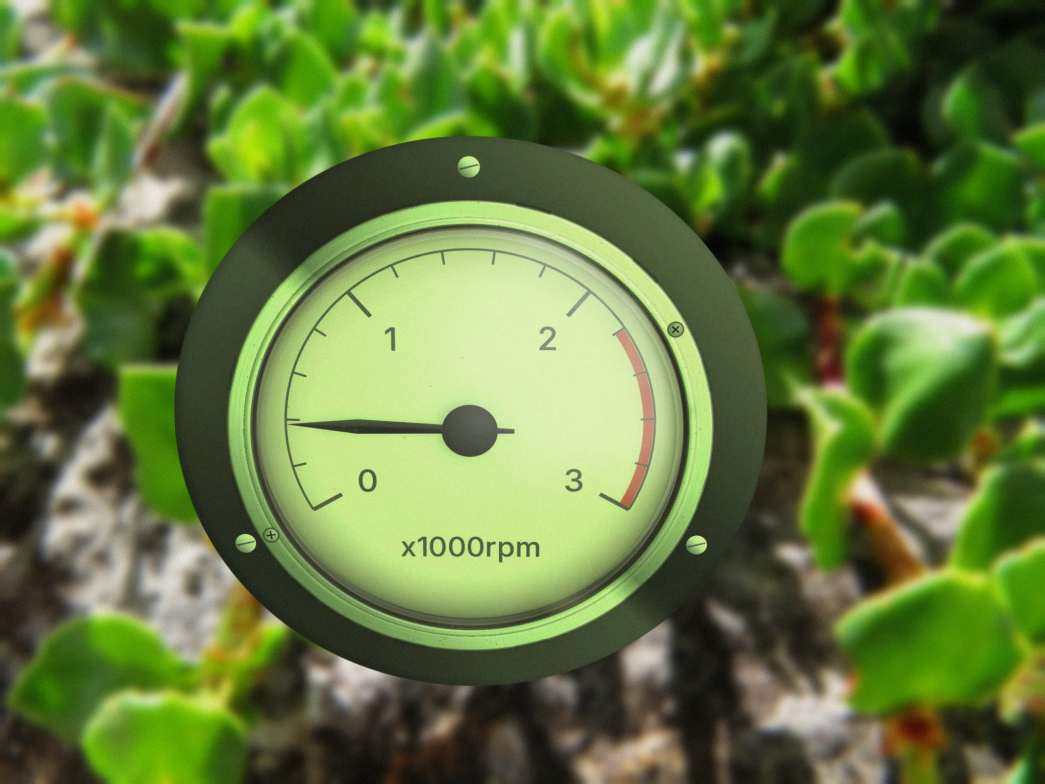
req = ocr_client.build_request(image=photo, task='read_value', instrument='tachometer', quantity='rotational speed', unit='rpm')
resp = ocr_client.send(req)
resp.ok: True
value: 400 rpm
